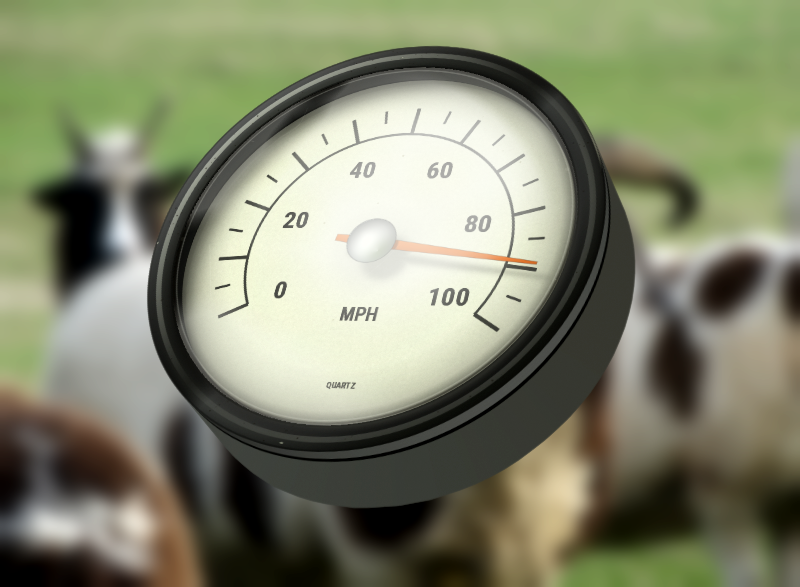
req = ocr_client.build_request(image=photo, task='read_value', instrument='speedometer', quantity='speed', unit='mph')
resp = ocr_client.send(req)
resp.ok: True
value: 90 mph
